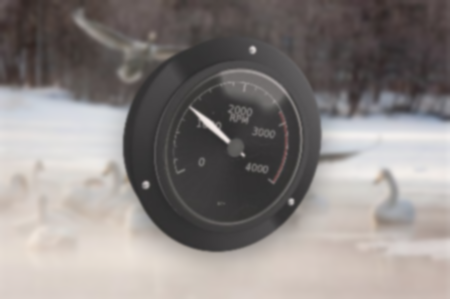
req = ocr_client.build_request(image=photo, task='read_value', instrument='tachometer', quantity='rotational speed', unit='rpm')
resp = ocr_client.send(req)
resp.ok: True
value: 1000 rpm
